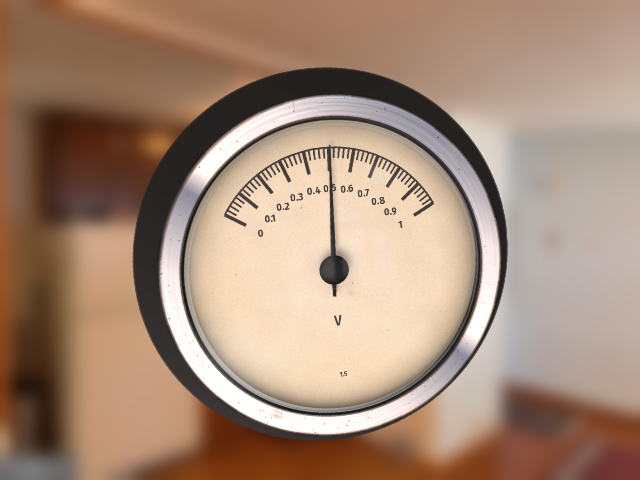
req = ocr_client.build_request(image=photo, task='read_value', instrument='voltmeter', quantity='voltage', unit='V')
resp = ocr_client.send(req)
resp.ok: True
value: 0.5 V
